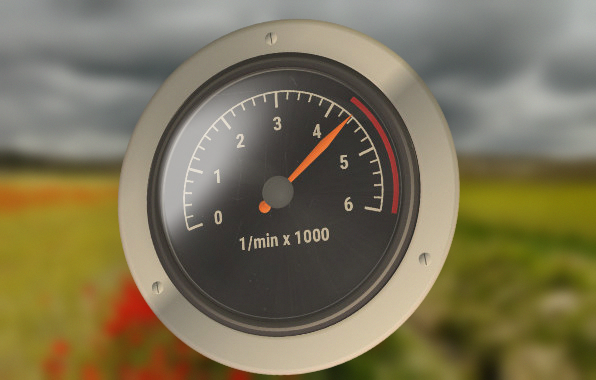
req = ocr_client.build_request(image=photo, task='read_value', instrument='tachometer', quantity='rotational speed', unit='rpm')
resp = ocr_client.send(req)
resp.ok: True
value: 4400 rpm
